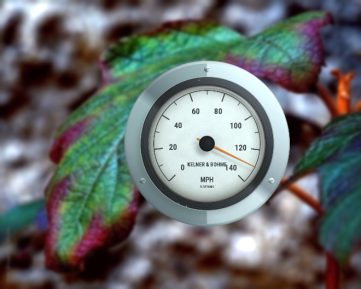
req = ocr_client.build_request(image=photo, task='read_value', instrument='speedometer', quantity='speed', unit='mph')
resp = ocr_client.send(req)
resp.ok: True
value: 130 mph
